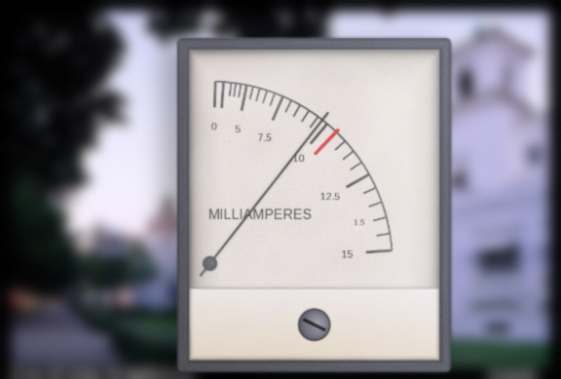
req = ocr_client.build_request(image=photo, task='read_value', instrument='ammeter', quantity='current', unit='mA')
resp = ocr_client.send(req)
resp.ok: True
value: 9.75 mA
